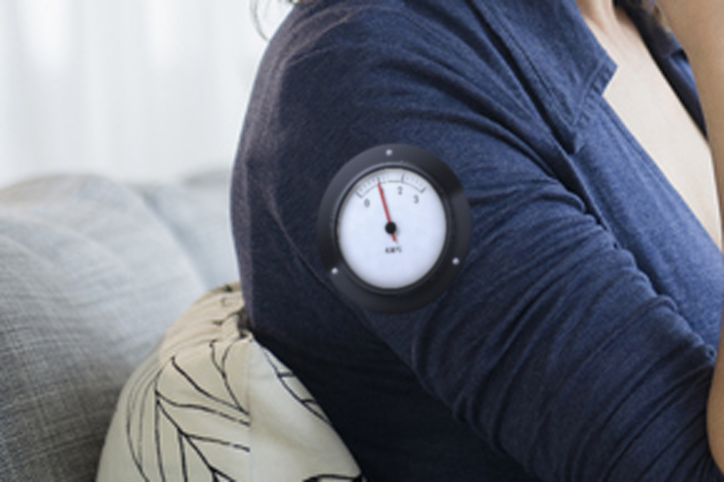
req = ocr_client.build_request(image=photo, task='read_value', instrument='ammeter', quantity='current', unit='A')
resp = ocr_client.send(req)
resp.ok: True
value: 1 A
